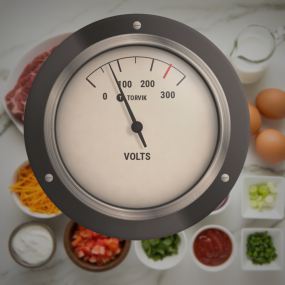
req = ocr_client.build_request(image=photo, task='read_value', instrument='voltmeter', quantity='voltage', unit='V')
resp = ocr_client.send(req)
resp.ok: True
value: 75 V
